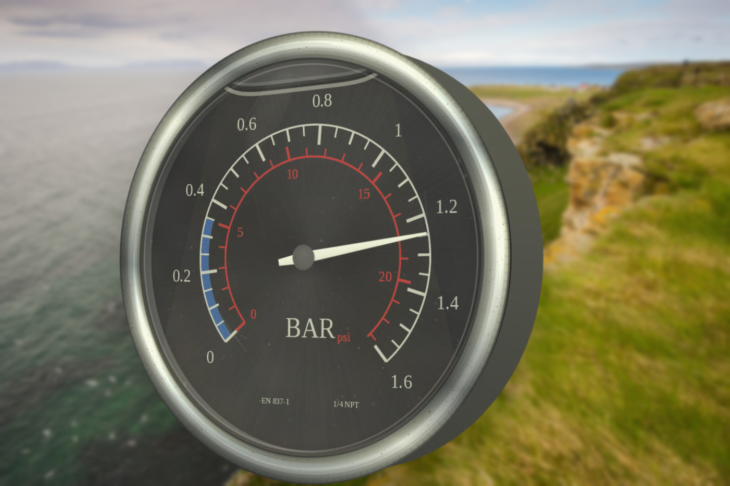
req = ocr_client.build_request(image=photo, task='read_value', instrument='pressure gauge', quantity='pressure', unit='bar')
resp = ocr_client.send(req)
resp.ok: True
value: 1.25 bar
